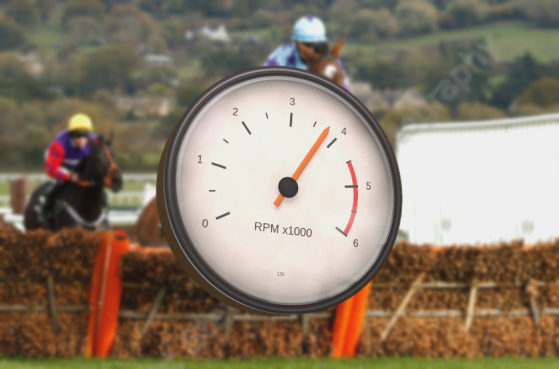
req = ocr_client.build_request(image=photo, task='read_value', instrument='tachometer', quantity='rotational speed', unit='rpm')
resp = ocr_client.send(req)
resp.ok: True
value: 3750 rpm
